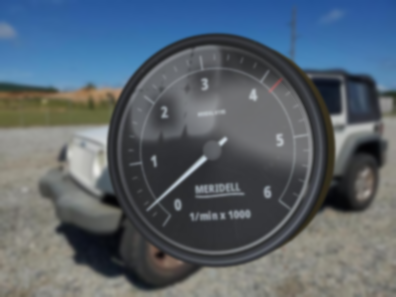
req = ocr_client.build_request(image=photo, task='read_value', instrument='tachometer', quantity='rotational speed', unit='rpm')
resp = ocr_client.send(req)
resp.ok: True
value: 300 rpm
